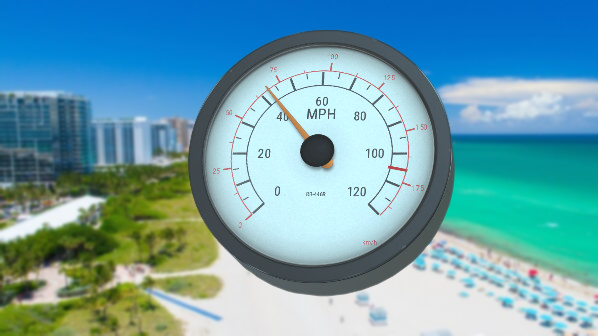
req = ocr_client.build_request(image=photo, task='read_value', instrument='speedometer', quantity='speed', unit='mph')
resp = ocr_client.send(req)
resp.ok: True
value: 42.5 mph
